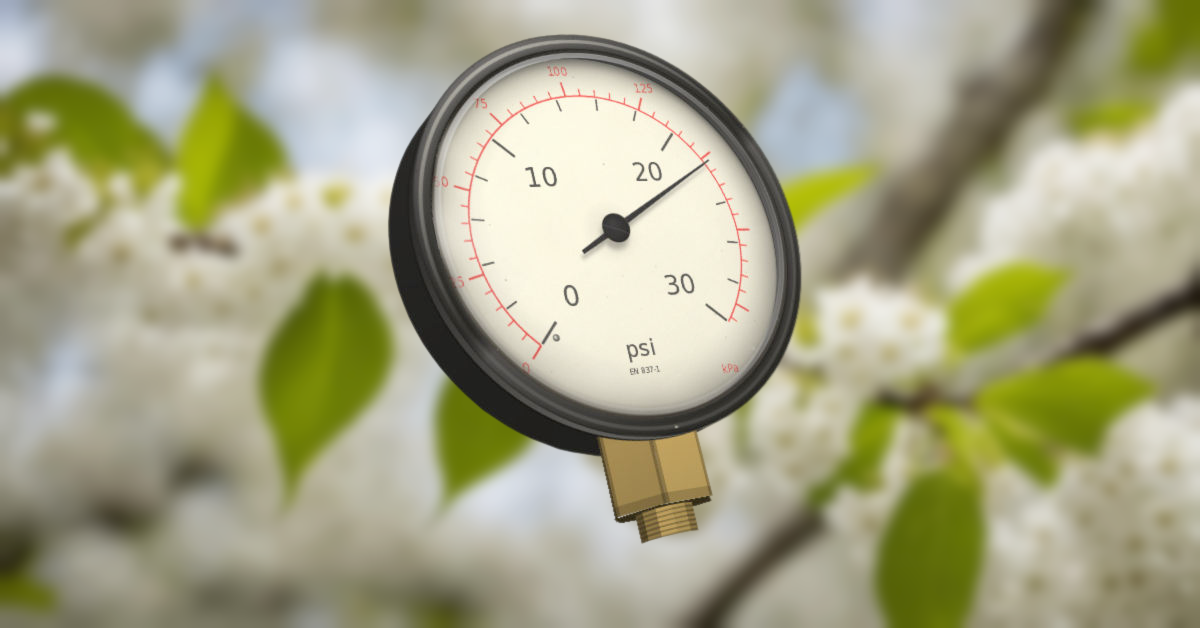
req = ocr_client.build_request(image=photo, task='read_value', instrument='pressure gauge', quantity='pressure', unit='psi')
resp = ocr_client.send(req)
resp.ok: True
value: 22 psi
